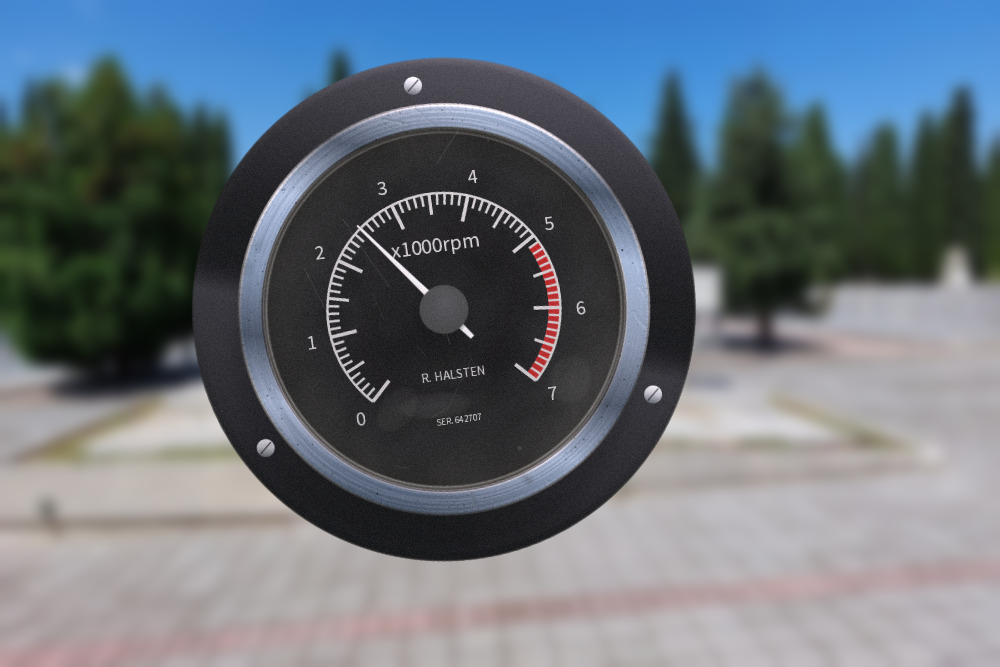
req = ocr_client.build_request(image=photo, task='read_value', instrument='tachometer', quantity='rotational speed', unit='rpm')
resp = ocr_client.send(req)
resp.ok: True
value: 2500 rpm
